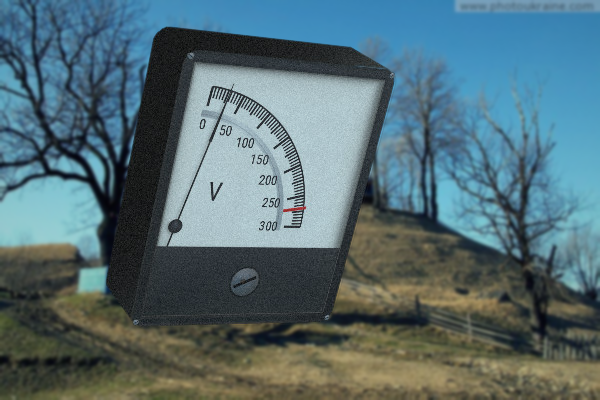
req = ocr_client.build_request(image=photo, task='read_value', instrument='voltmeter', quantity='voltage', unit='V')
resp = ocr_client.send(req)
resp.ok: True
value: 25 V
